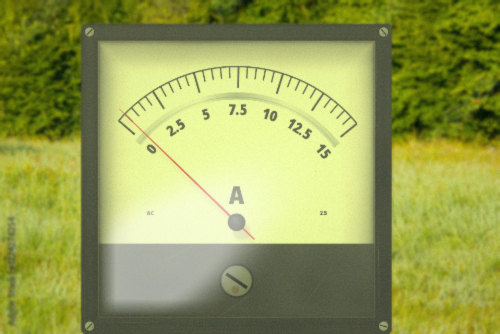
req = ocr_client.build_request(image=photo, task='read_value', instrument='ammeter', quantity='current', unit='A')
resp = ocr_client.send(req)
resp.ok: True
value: 0.5 A
